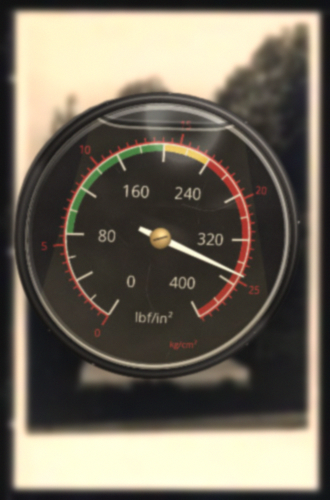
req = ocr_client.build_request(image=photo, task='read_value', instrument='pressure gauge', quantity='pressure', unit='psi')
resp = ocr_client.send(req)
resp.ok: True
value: 350 psi
